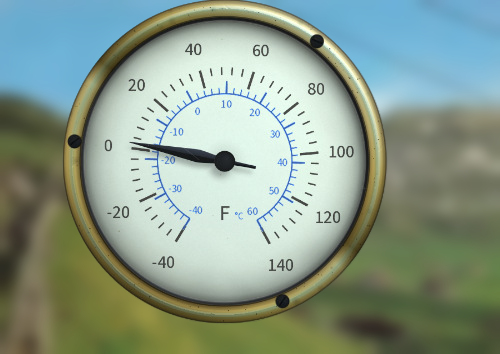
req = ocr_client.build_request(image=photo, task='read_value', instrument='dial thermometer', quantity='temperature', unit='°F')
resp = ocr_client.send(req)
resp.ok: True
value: 2 °F
